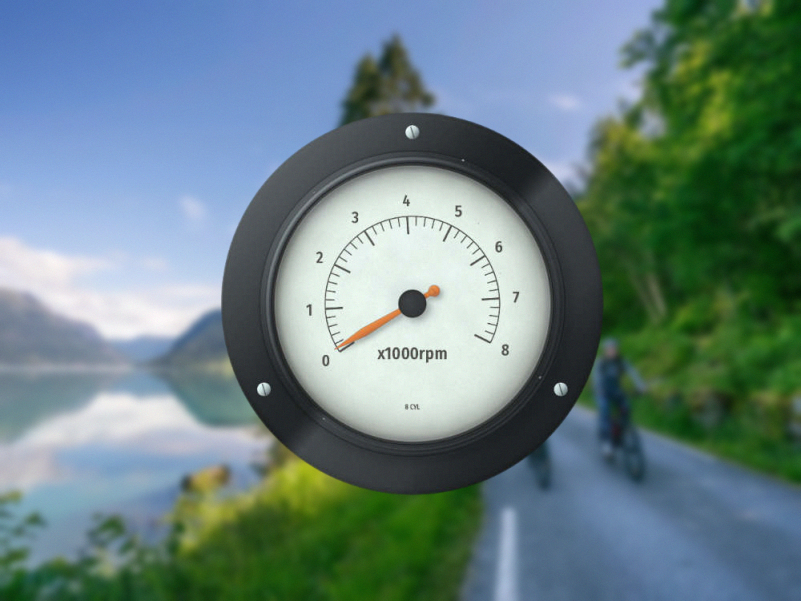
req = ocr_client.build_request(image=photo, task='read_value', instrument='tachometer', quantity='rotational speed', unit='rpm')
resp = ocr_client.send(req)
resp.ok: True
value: 100 rpm
